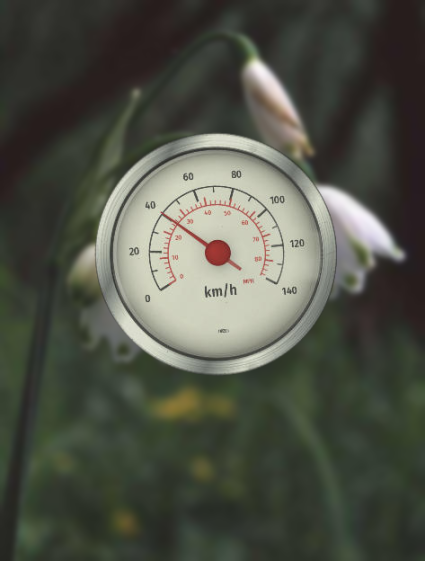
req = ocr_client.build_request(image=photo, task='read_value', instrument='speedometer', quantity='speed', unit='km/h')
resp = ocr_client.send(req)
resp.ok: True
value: 40 km/h
